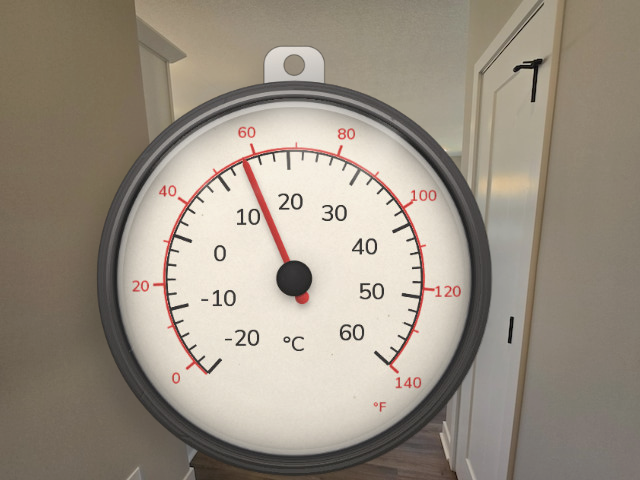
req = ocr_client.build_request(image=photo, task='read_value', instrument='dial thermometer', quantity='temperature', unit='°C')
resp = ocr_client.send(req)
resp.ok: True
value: 14 °C
